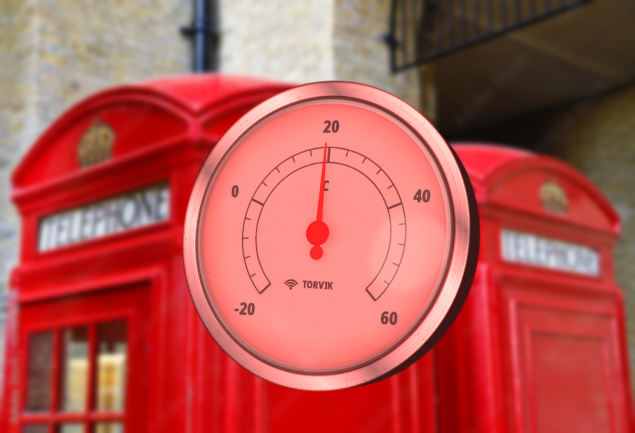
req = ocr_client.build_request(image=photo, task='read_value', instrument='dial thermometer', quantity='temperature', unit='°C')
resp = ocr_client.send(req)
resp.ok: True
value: 20 °C
